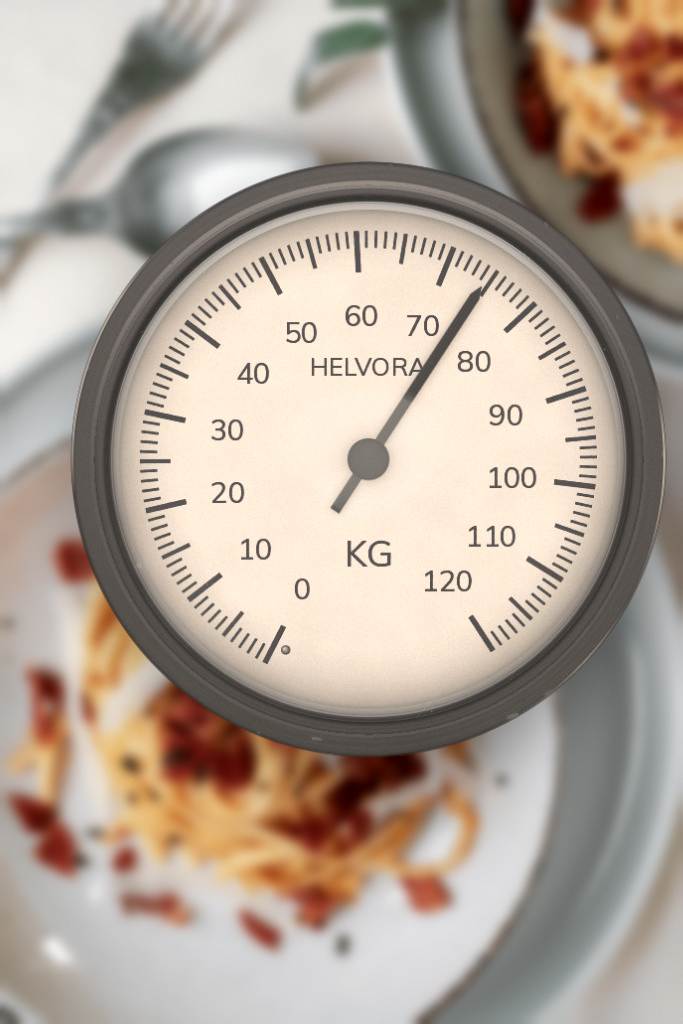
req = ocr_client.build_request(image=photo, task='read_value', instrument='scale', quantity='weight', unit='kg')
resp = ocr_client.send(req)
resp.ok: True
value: 74.5 kg
